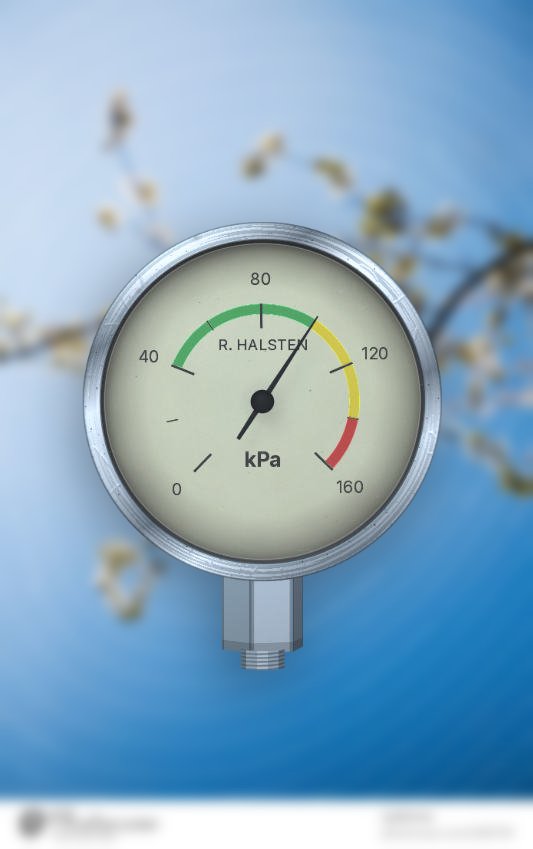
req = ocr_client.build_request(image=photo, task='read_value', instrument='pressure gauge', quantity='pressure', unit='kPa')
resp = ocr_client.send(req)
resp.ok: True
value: 100 kPa
